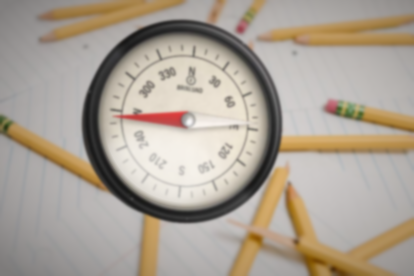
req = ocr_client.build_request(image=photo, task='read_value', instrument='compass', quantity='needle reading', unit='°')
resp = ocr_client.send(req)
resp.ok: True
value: 265 °
